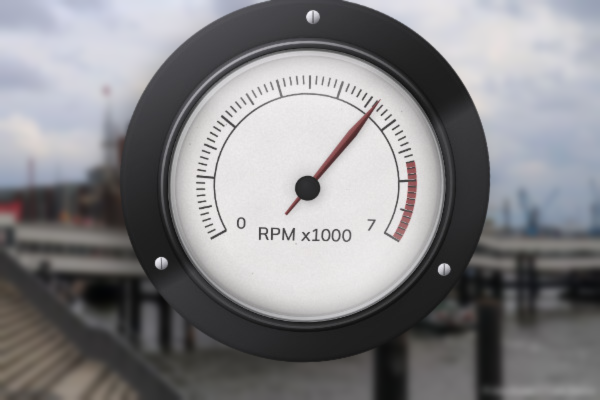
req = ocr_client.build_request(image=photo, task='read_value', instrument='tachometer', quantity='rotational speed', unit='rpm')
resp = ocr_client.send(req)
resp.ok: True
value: 4600 rpm
